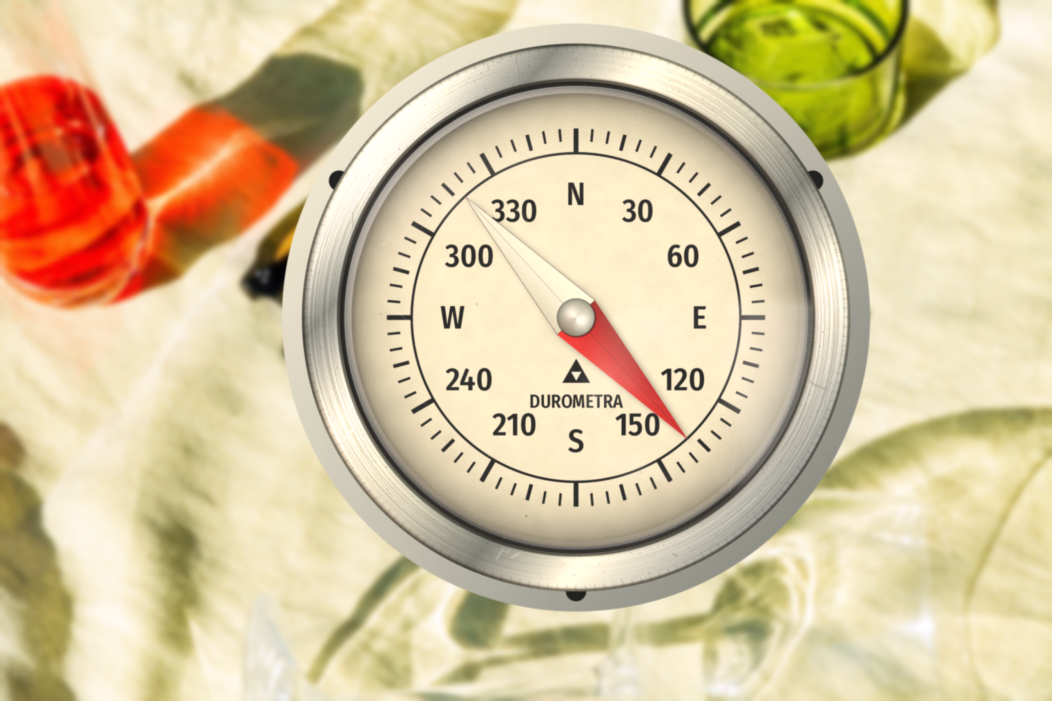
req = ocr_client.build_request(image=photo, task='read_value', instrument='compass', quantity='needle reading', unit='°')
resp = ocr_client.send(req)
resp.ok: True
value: 137.5 °
